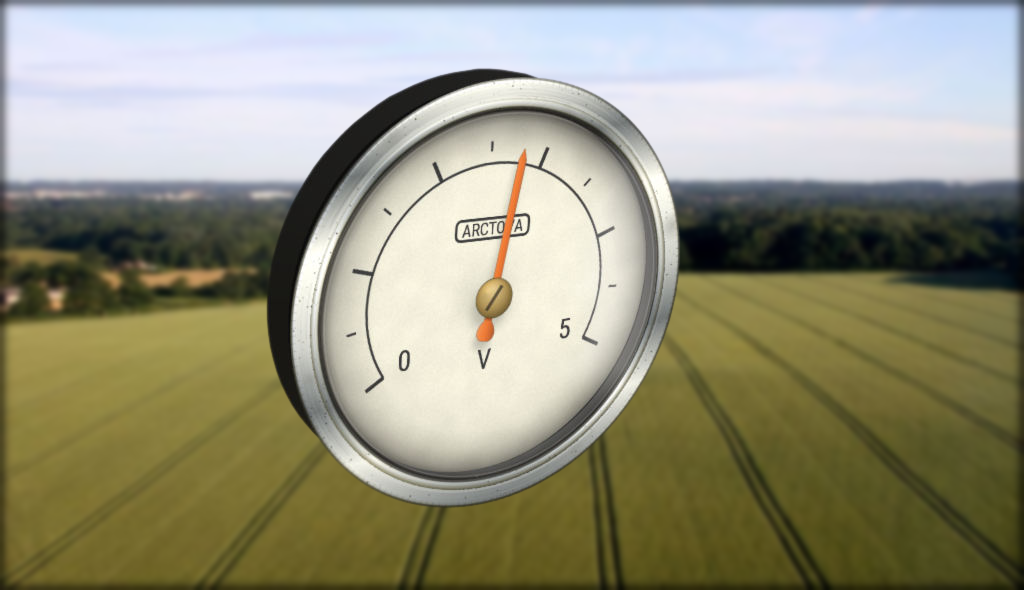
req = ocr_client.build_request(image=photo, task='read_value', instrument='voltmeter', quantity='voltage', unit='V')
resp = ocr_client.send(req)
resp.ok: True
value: 2.75 V
